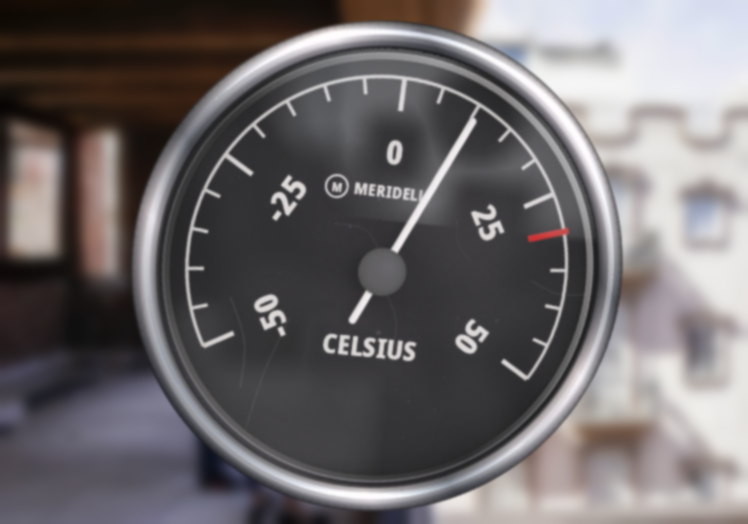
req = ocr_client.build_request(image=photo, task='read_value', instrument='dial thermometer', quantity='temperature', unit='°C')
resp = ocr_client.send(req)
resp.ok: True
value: 10 °C
